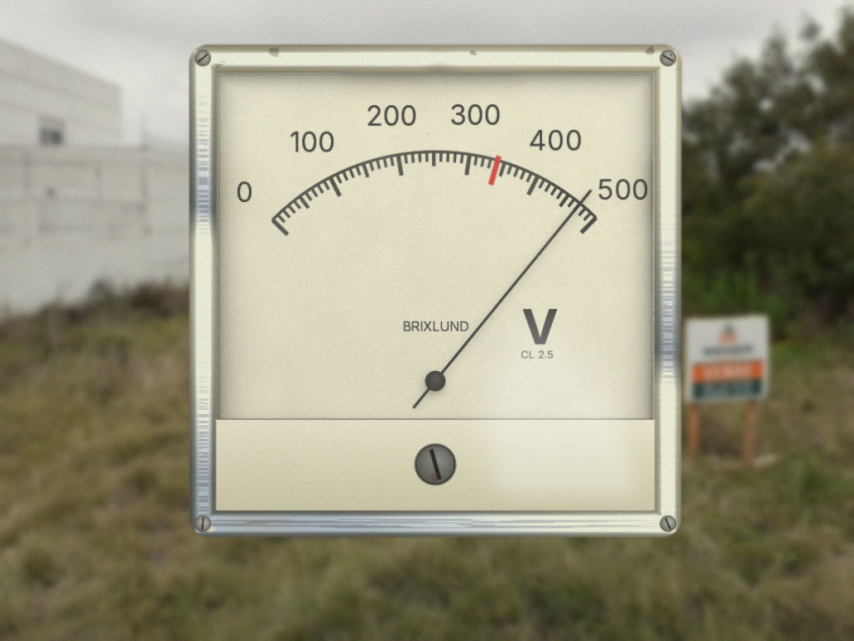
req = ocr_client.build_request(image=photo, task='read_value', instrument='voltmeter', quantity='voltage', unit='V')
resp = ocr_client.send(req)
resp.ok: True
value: 470 V
